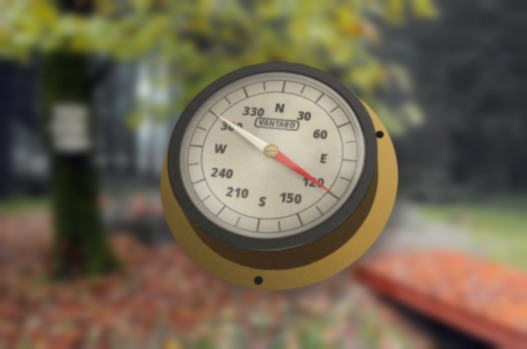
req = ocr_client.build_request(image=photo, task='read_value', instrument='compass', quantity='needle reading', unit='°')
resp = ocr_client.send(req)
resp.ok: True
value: 120 °
